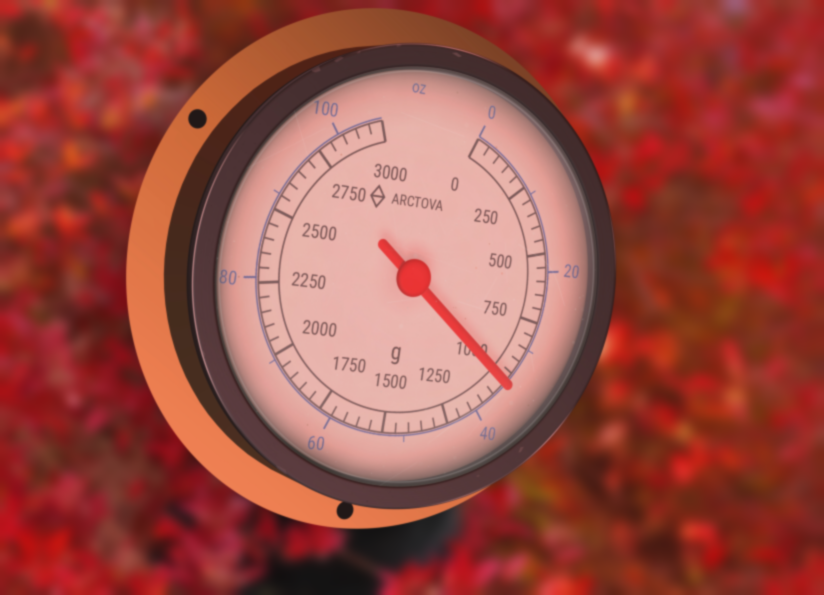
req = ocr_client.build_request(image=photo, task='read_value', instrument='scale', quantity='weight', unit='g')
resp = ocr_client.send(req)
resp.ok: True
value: 1000 g
